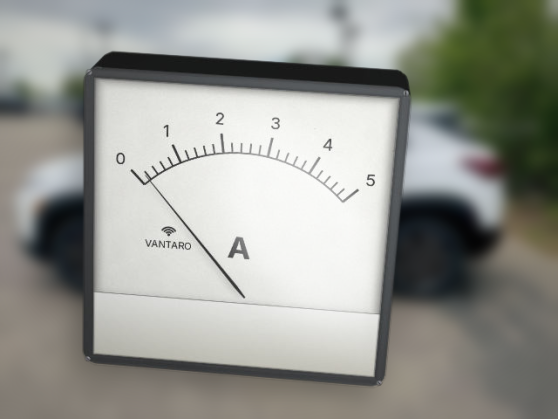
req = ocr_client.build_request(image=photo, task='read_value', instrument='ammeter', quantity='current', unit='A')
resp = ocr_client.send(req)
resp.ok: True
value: 0.2 A
